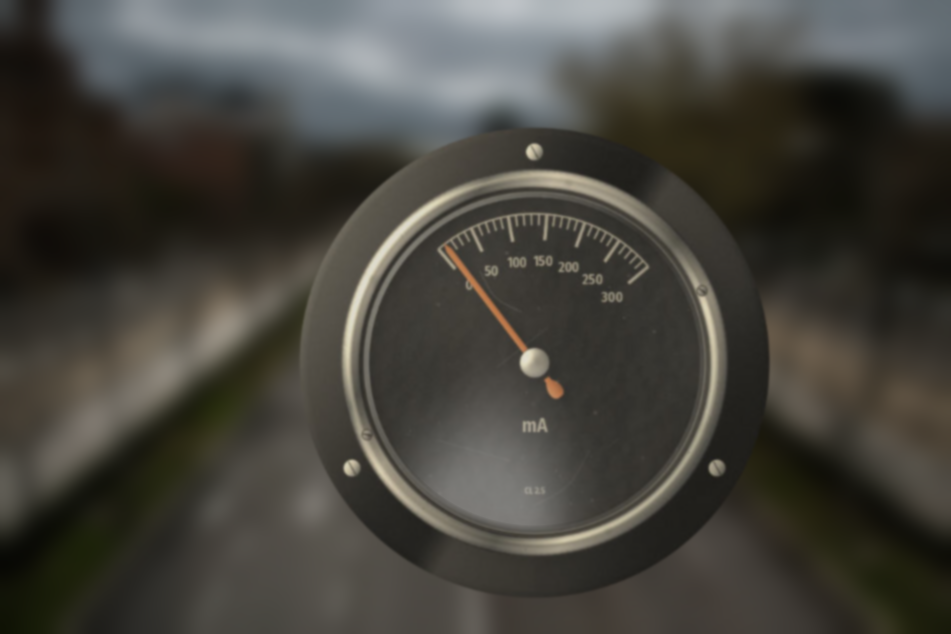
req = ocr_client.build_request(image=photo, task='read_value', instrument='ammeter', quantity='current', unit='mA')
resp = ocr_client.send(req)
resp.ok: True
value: 10 mA
